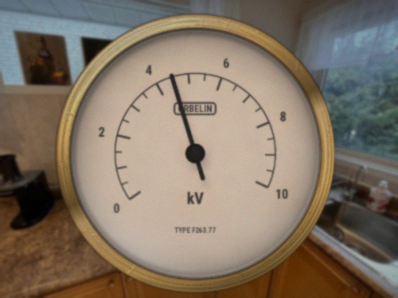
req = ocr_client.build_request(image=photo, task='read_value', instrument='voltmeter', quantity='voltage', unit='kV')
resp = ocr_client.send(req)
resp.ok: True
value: 4.5 kV
